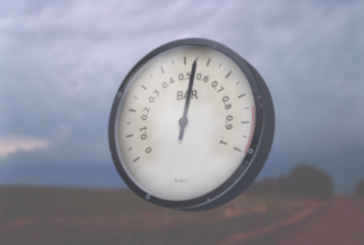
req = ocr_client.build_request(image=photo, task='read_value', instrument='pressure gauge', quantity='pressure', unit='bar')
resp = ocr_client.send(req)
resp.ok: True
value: 0.55 bar
